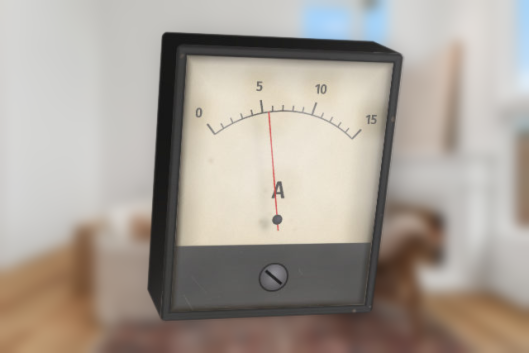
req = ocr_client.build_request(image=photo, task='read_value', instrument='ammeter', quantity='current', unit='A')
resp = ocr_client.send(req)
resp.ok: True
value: 5.5 A
